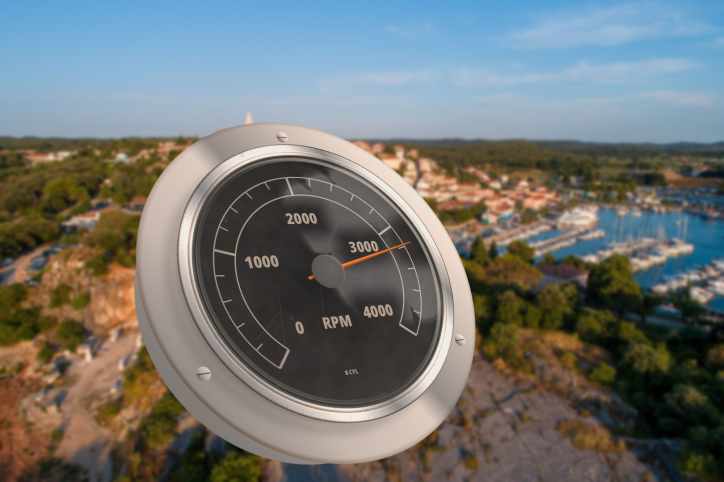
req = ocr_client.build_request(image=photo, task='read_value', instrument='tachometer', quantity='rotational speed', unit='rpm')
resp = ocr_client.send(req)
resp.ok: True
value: 3200 rpm
